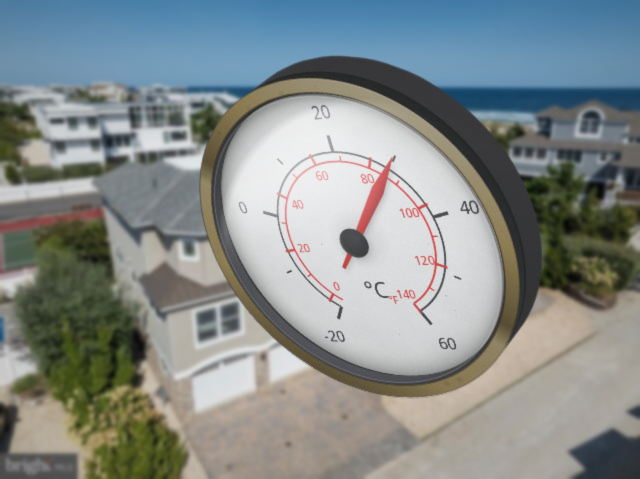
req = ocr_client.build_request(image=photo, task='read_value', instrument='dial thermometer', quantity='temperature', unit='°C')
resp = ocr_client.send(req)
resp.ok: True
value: 30 °C
